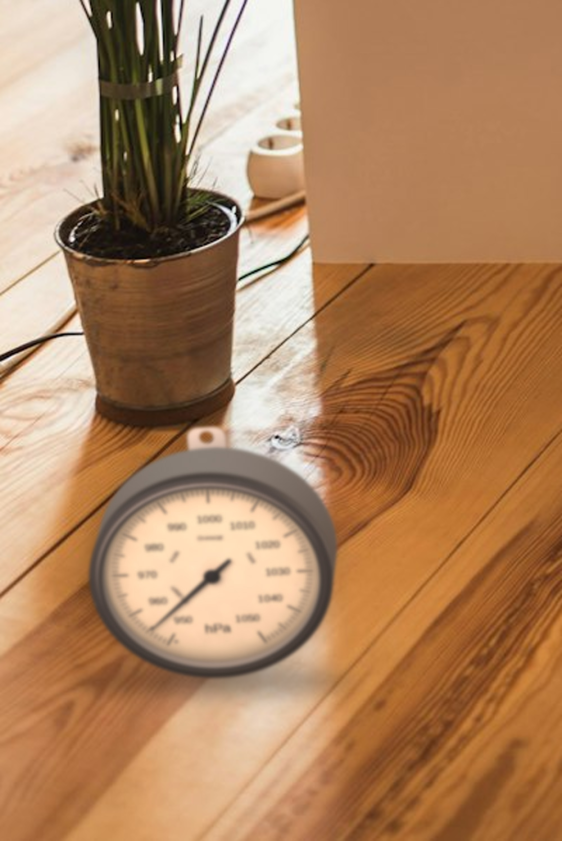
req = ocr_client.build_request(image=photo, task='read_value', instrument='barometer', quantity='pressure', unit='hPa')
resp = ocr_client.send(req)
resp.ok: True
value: 955 hPa
